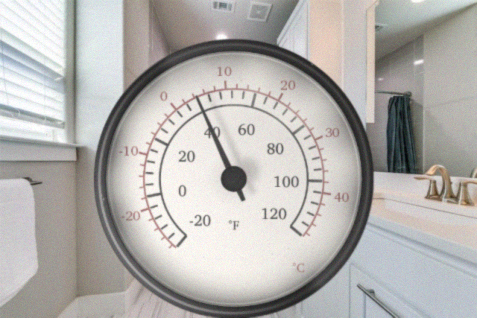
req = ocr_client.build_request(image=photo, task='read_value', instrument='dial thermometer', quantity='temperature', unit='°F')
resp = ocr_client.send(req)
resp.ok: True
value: 40 °F
